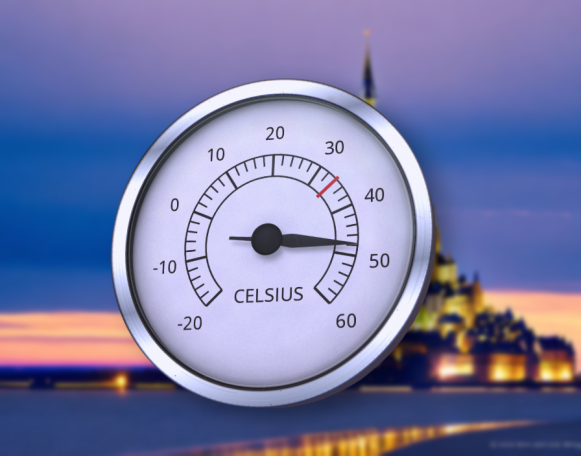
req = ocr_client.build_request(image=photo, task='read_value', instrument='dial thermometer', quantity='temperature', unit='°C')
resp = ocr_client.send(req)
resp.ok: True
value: 48 °C
